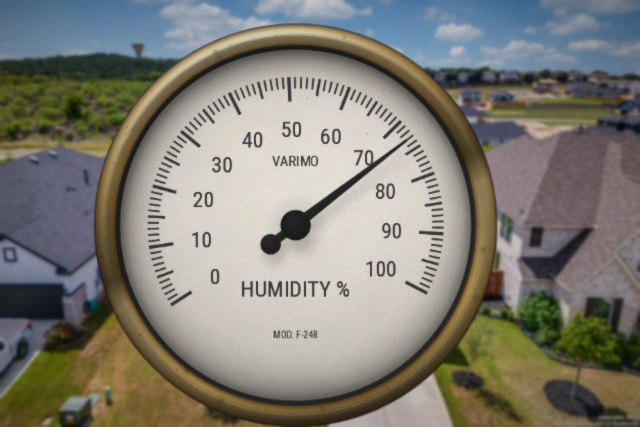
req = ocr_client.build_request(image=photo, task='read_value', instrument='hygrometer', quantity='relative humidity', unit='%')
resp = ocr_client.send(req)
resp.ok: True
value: 73 %
